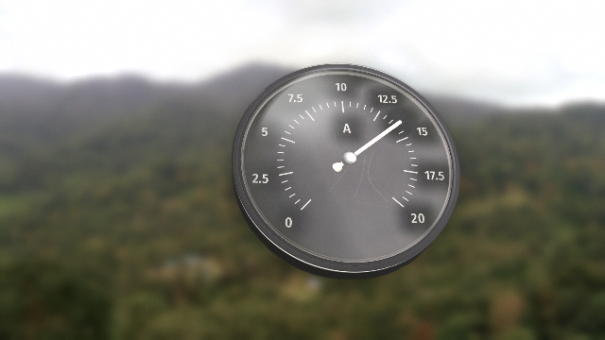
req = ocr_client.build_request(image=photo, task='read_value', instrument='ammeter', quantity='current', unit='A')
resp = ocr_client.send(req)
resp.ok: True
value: 14 A
